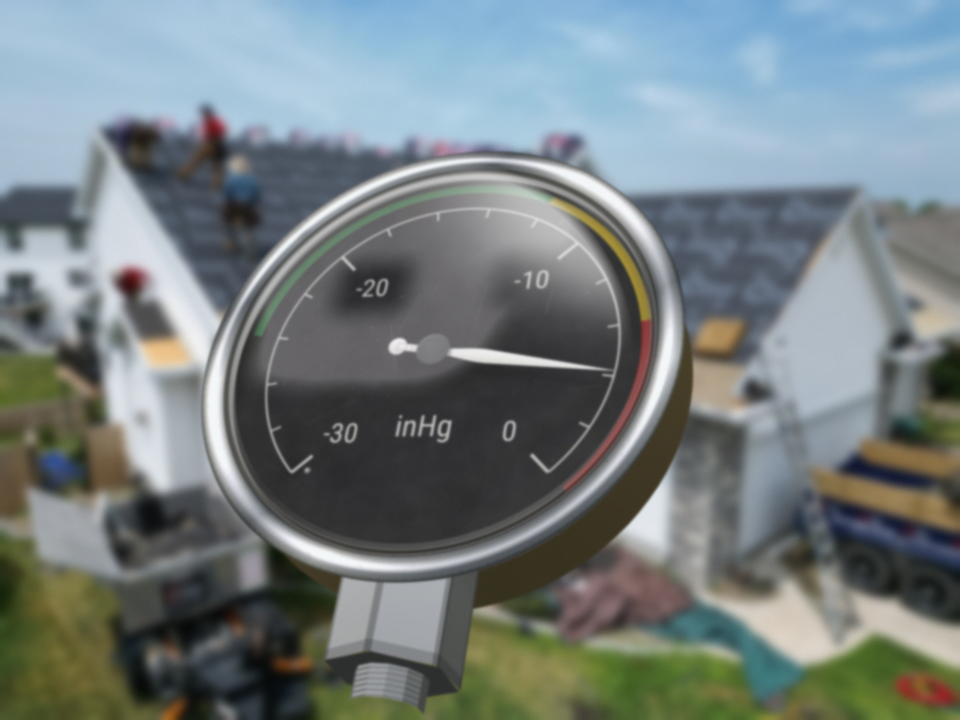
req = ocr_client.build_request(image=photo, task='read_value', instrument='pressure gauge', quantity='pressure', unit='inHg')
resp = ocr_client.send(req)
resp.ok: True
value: -4 inHg
